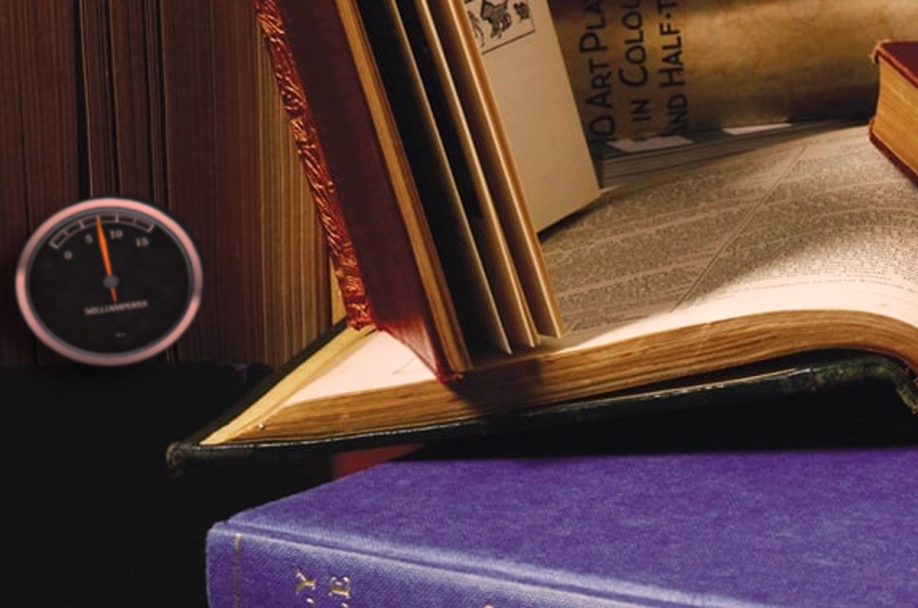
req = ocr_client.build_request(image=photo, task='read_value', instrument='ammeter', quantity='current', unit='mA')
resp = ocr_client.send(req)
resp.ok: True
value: 7.5 mA
